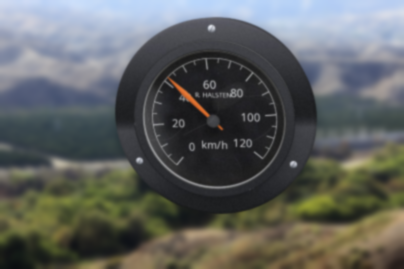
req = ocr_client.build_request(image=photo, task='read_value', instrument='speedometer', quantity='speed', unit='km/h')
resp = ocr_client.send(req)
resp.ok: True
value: 42.5 km/h
